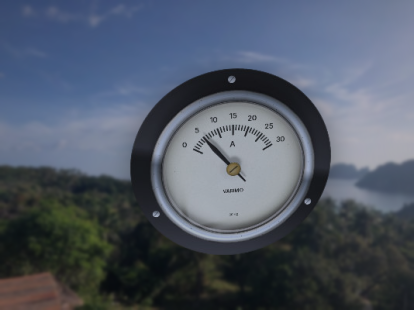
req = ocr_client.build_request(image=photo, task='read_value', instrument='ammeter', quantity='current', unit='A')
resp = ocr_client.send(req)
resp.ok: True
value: 5 A
